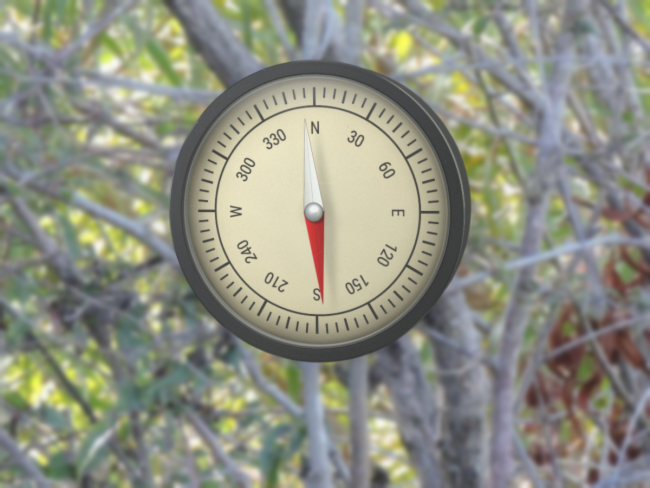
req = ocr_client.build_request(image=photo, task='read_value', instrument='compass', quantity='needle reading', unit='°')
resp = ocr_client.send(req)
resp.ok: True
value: 175 °
